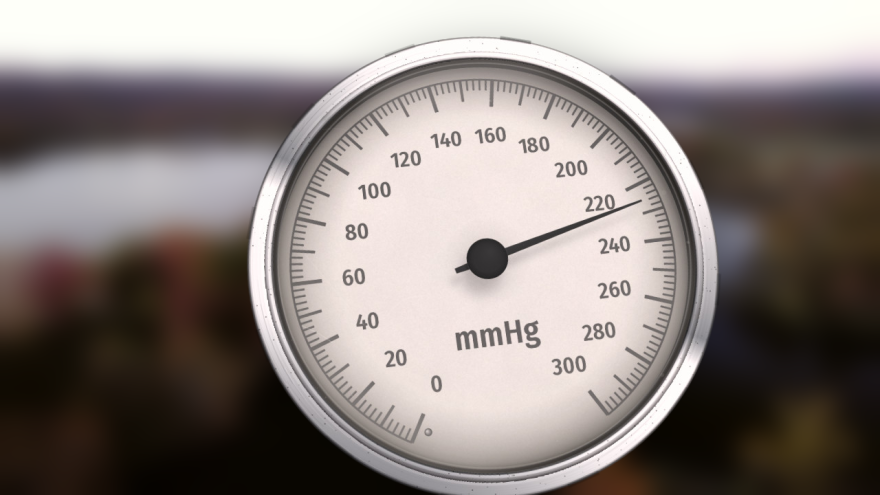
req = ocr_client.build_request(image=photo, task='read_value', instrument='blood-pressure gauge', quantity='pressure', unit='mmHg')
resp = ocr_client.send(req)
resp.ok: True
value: 226 mmHg
